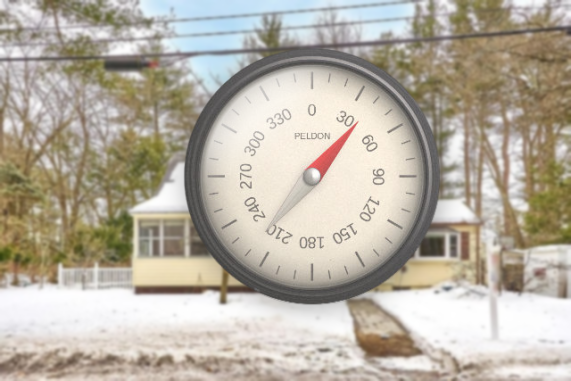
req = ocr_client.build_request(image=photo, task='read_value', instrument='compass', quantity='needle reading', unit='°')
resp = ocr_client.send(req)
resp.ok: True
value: 40 °
